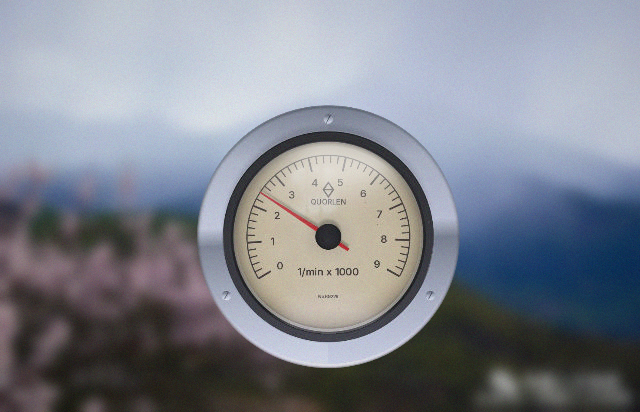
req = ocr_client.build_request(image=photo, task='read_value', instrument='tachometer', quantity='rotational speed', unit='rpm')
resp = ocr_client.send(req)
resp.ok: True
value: 2400 rpm
